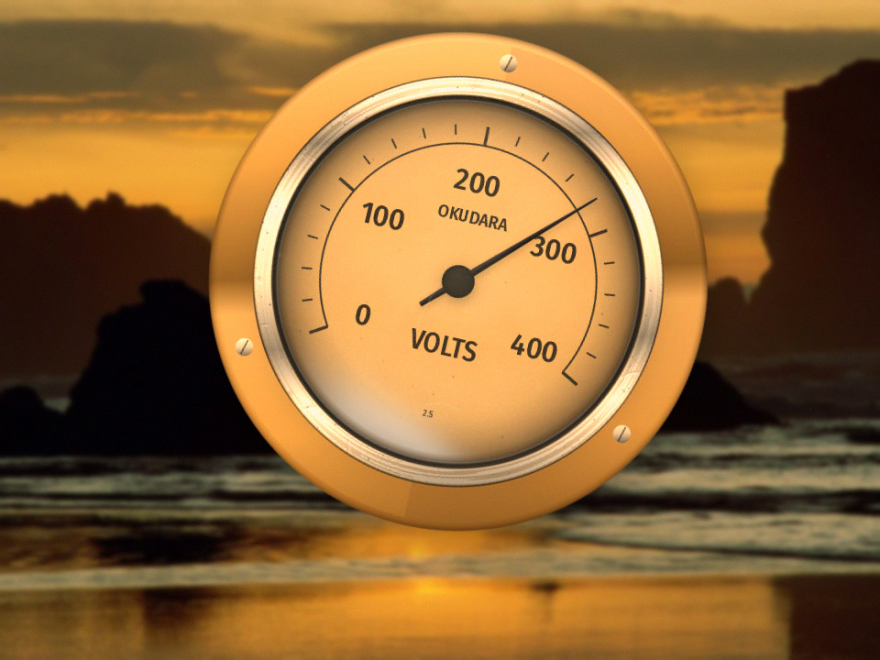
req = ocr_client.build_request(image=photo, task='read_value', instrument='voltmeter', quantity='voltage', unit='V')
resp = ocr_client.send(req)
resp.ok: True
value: 280 V
